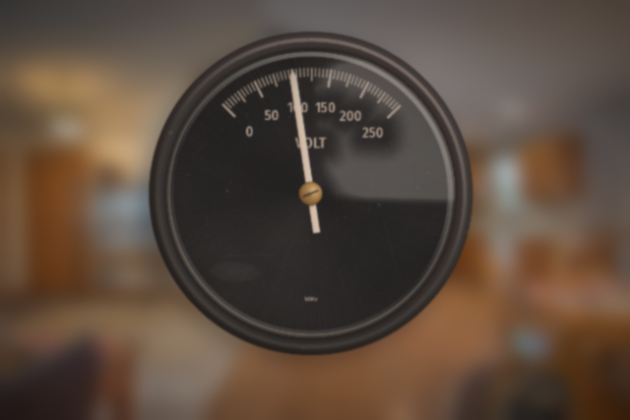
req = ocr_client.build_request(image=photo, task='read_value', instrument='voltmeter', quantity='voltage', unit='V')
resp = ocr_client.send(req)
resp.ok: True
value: 100 V
